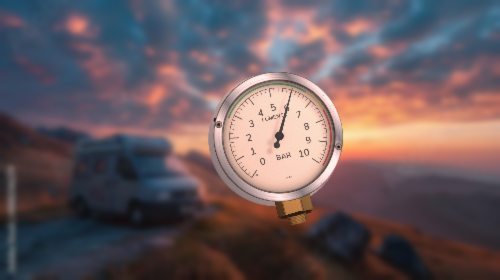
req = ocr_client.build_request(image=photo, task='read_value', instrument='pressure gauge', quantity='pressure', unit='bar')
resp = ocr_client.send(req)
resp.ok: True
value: 6 bar
